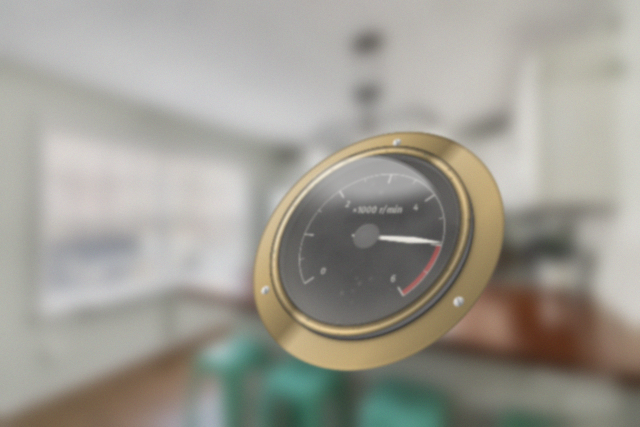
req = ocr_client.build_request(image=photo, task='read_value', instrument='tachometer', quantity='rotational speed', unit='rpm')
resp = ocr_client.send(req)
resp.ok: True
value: 5000 rpm
